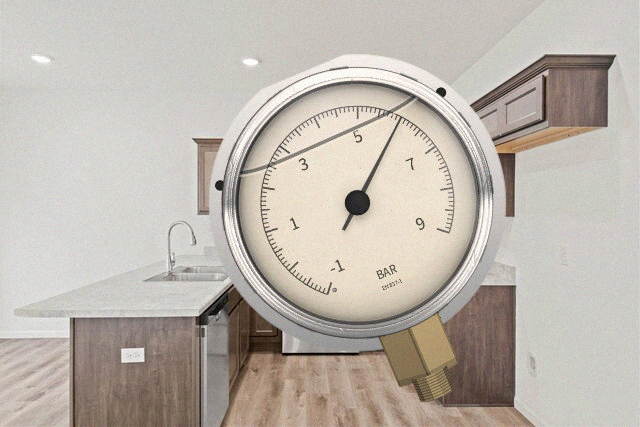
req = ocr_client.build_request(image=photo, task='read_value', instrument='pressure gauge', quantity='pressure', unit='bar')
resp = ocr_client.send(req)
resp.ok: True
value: 6 bar
